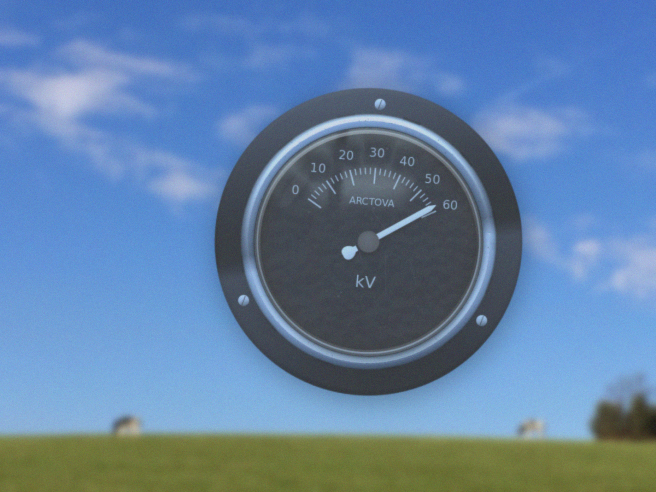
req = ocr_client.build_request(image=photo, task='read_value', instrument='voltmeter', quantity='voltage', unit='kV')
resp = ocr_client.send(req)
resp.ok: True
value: 58 kV
